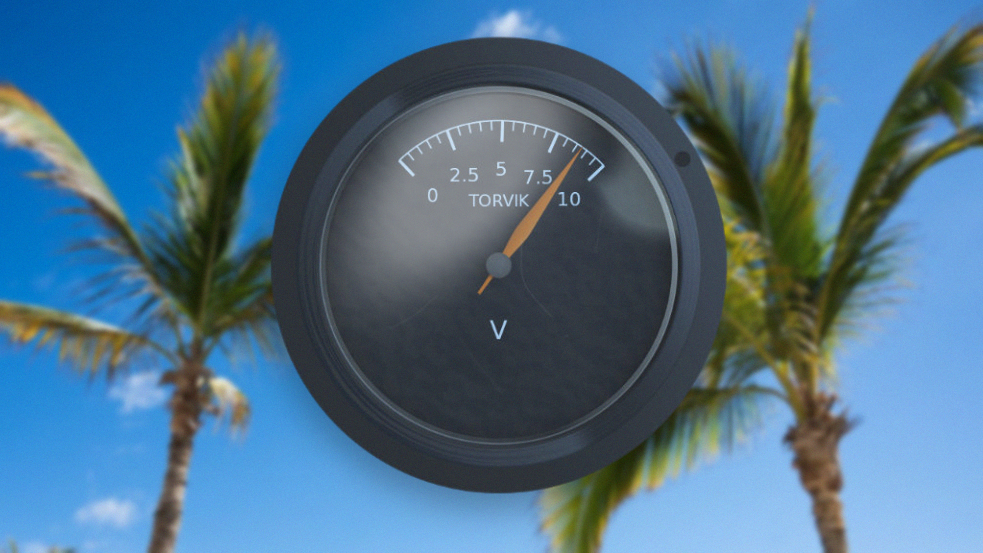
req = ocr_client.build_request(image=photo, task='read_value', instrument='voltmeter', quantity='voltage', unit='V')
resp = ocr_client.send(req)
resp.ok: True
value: 8.75 V
